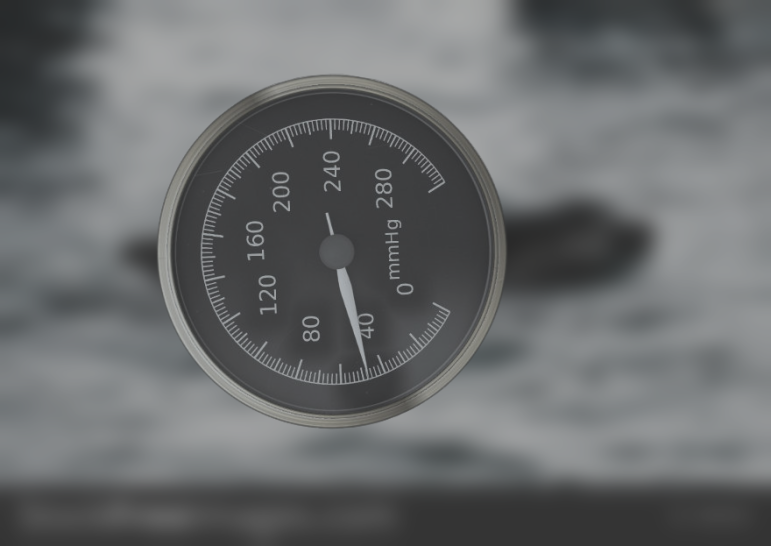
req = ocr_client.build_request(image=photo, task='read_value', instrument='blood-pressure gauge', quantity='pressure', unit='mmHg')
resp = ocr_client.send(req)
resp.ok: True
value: 48 mmHg
